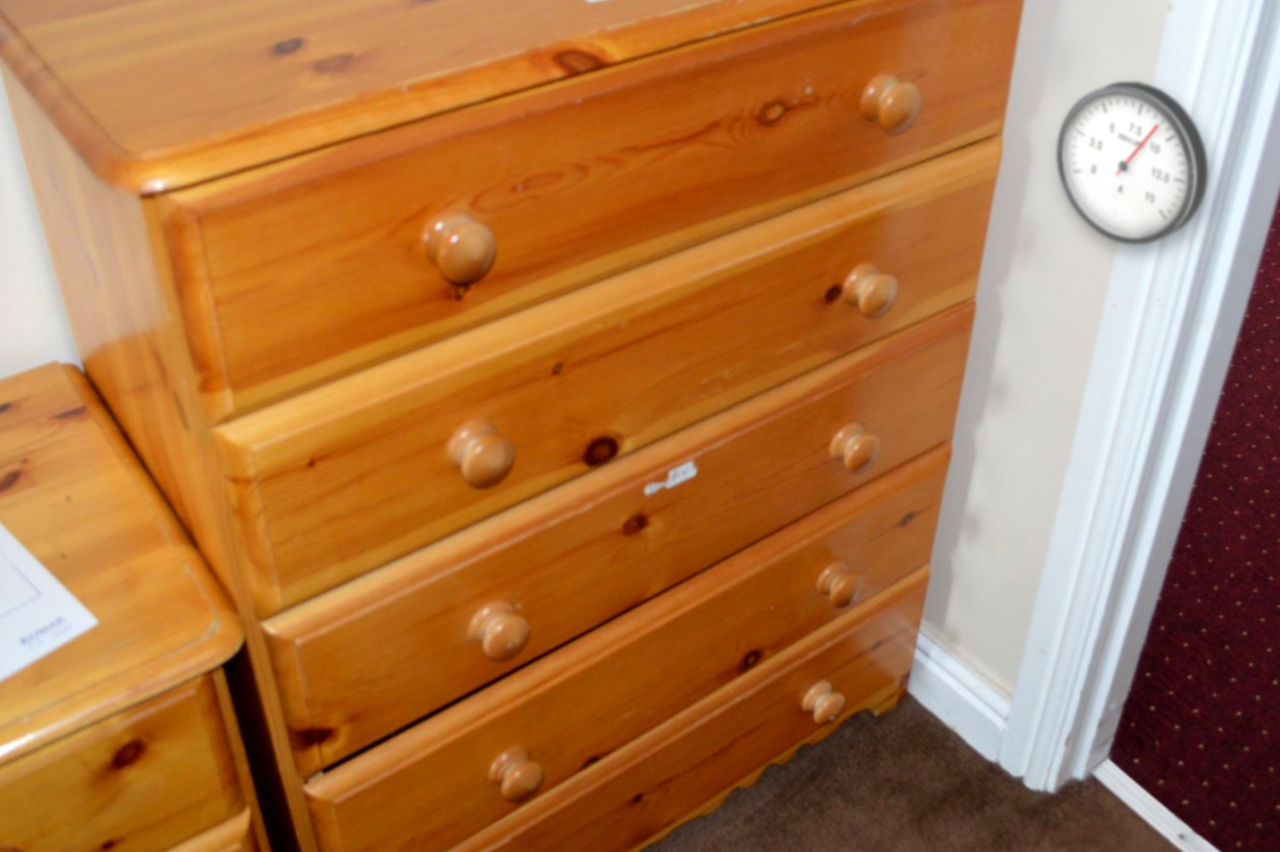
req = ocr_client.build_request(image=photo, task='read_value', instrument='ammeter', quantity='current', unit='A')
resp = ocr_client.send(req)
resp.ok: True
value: 9 A
